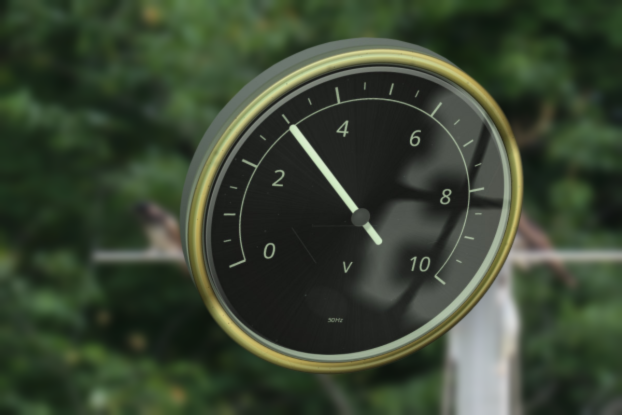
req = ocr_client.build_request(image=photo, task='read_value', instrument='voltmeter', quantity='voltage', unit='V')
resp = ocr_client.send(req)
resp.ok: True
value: 3 V
